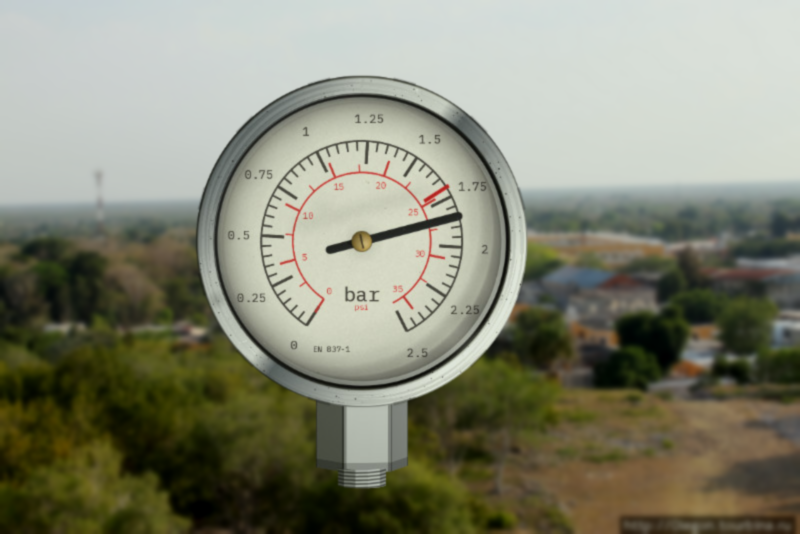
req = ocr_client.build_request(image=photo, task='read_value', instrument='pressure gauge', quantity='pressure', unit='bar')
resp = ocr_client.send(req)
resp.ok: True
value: 1.85 bar
